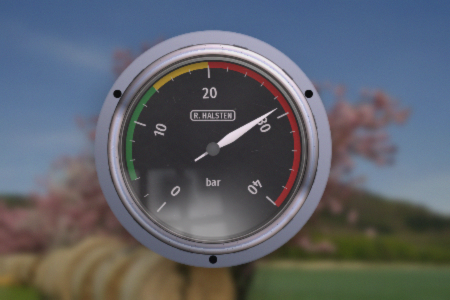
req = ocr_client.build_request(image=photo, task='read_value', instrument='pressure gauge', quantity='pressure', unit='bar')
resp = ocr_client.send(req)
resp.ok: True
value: 29 bar
